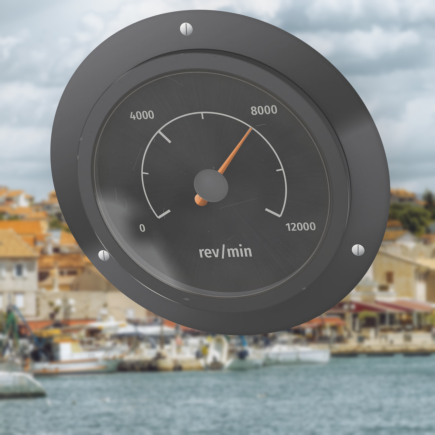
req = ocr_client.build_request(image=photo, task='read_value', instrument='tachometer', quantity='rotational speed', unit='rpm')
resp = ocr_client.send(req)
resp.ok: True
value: 8000 rpm
